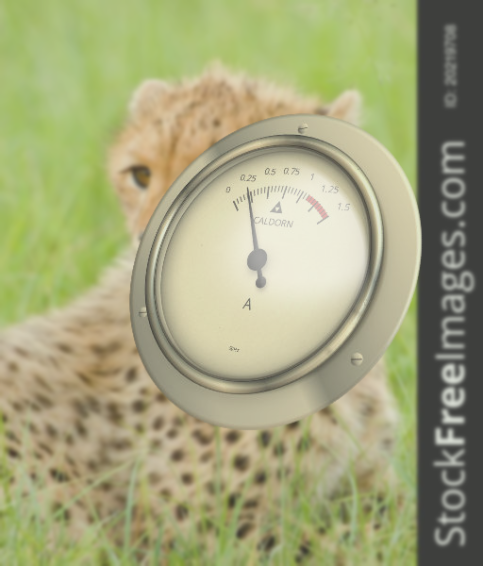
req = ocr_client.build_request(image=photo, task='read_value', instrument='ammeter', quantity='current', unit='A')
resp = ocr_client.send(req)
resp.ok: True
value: 0.25 A
